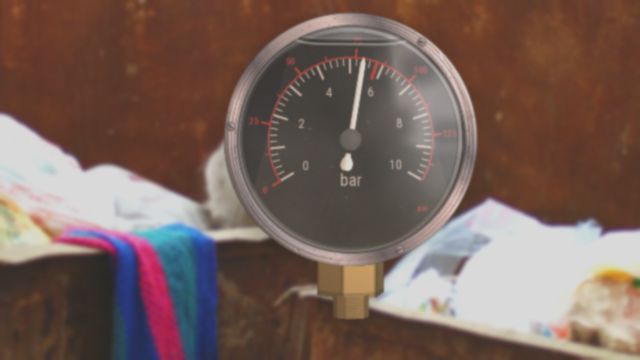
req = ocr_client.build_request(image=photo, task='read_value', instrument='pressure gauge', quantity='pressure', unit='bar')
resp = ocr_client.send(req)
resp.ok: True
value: 5.4 bar
